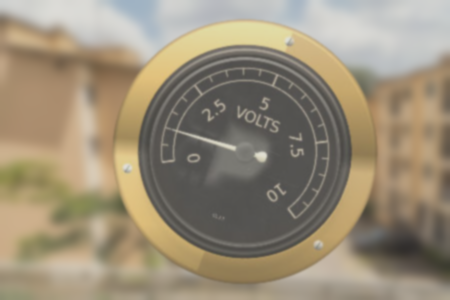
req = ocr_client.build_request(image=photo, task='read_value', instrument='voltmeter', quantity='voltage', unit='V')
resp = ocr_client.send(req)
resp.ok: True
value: 1 V
